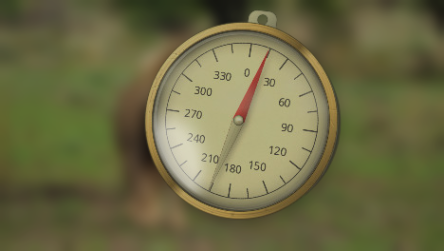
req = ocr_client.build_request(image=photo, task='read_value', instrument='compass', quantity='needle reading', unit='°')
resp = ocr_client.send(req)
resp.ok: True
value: 15 °
